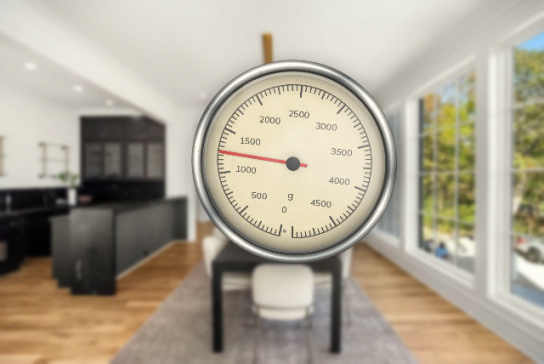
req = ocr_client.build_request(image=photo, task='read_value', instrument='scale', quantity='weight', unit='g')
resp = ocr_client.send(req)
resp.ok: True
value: 1250 g
